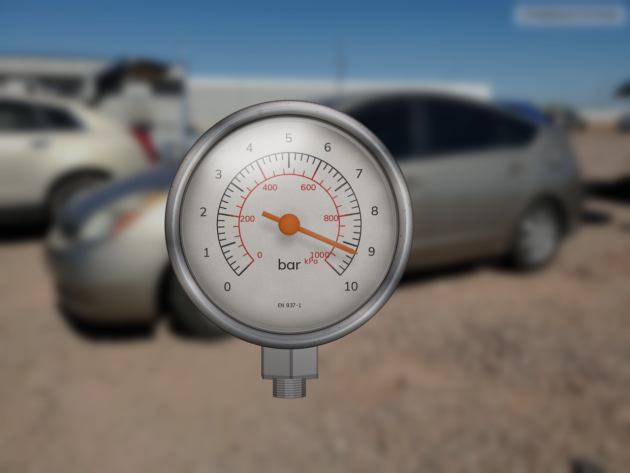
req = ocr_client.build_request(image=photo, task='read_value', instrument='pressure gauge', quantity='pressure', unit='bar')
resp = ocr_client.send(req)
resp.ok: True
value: 9.2 bar
